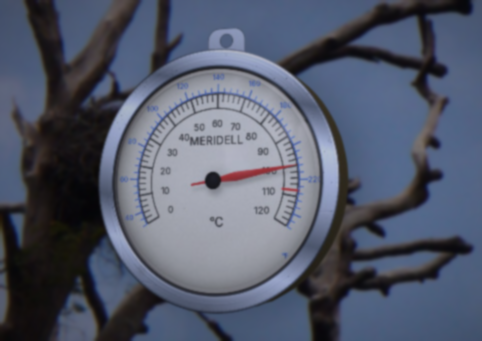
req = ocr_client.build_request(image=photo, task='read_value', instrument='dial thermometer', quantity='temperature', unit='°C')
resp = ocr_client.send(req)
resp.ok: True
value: 100 °C
